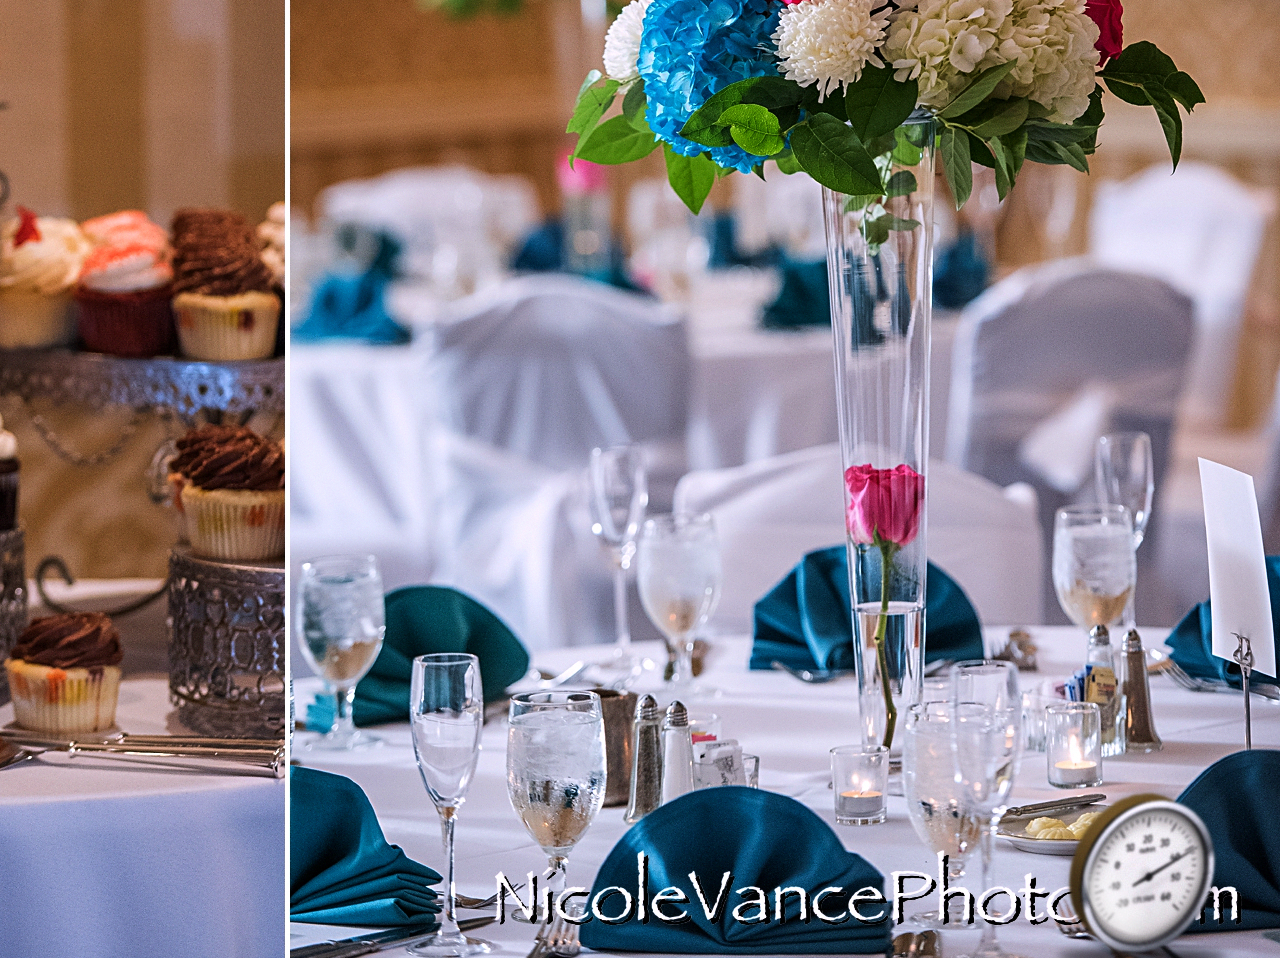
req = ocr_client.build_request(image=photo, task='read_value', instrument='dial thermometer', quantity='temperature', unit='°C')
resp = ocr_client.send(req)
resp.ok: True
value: 40 °C
